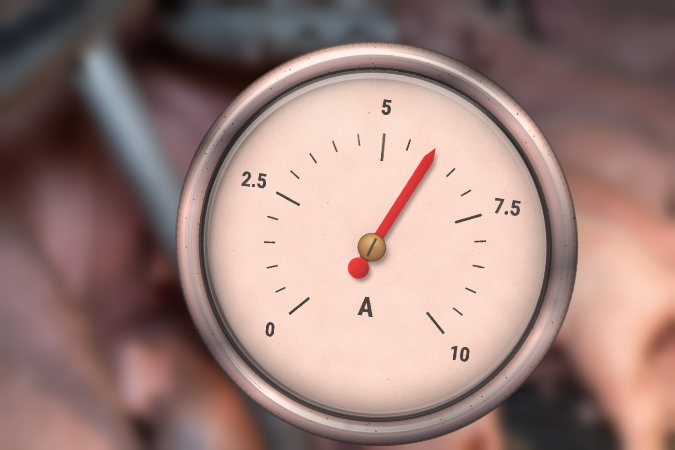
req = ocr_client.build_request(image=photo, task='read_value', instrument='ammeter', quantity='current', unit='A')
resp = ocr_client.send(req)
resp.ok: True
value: 6 A
